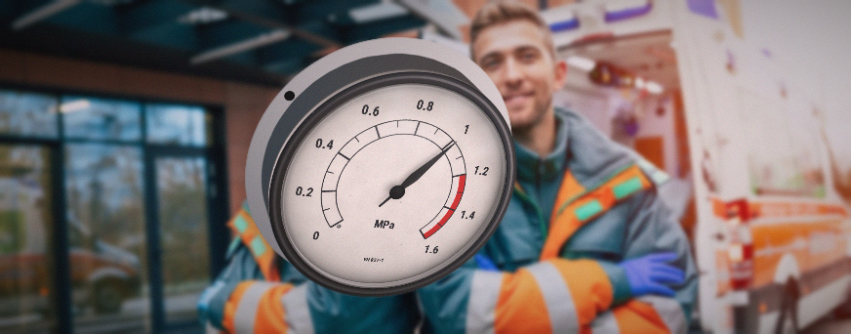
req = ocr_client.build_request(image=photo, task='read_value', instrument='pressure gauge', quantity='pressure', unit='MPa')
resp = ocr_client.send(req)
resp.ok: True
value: 1 MPa
